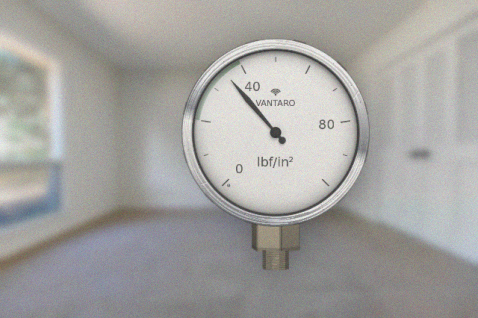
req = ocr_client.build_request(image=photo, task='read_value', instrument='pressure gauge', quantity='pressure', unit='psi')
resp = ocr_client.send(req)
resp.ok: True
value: 35 psi
